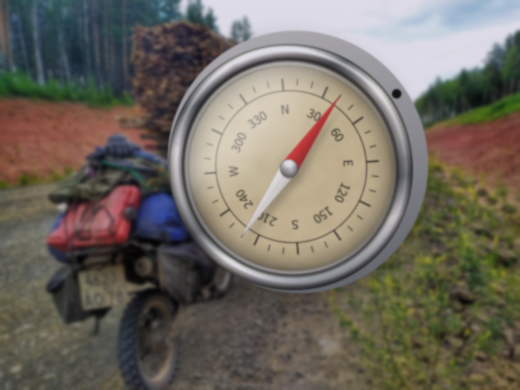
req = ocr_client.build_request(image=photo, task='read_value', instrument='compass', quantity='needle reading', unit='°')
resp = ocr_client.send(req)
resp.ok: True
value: 40 °
